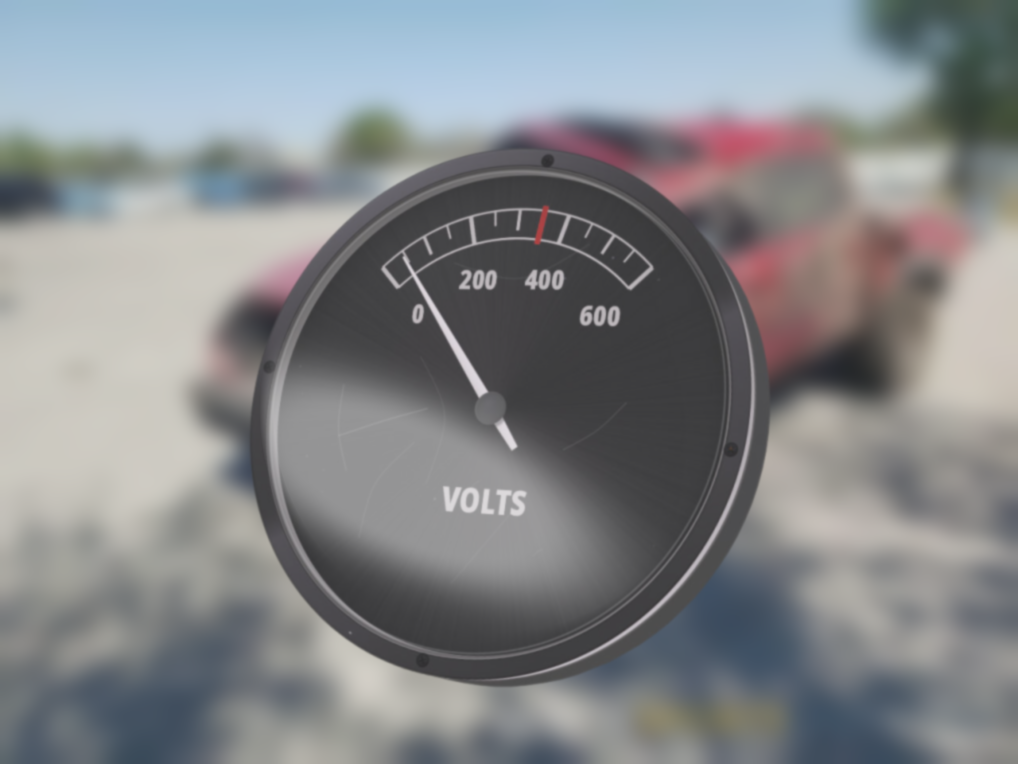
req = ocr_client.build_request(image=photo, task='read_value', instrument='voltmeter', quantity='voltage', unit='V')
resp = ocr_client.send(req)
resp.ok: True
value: 50 V
